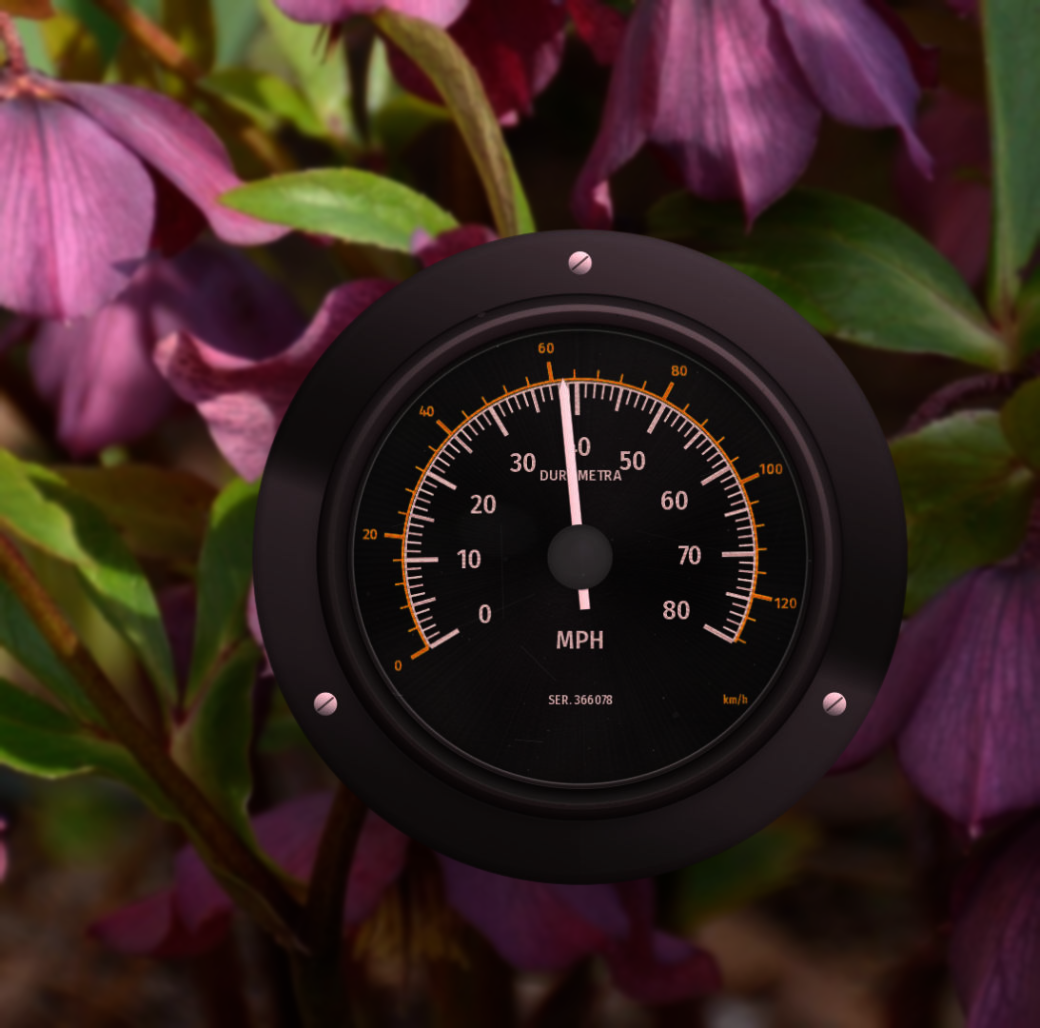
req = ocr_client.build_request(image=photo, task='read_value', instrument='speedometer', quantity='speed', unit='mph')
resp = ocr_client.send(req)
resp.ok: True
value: 38.5 mph
